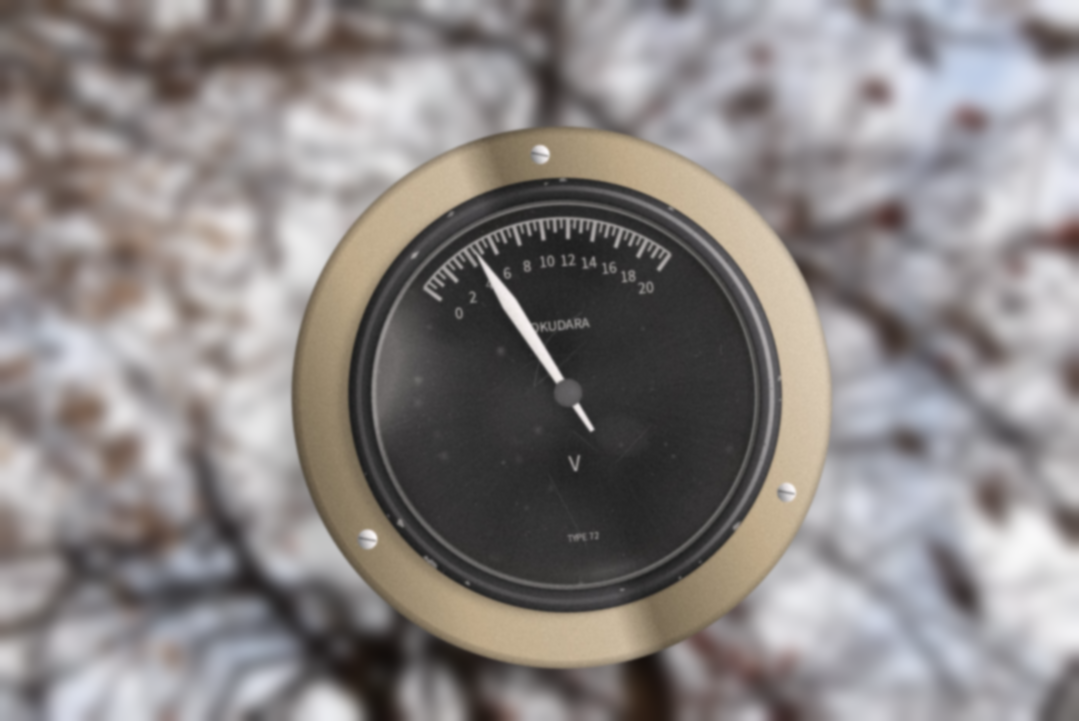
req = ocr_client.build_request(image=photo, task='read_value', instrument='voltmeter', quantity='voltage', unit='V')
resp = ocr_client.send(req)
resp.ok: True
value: 4.5 V
